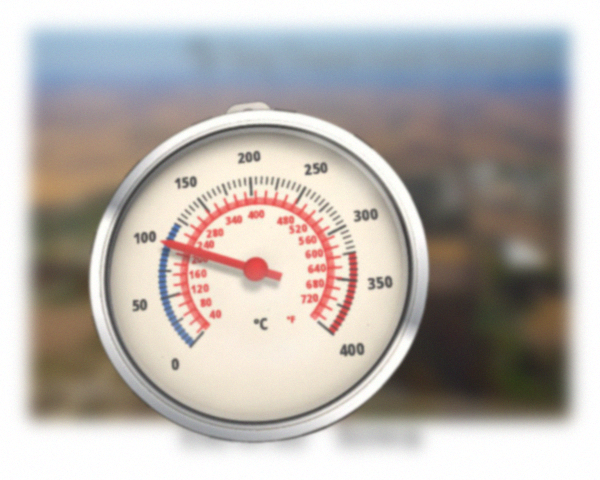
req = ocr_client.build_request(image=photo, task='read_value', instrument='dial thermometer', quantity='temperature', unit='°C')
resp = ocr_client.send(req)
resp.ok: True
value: 100 °C
